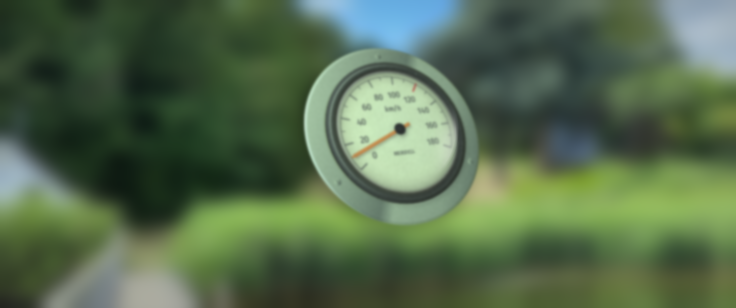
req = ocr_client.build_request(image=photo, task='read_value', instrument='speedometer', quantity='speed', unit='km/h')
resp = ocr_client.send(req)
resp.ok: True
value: 10 km/h
